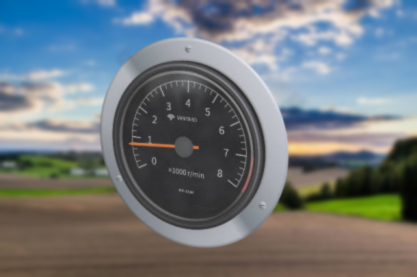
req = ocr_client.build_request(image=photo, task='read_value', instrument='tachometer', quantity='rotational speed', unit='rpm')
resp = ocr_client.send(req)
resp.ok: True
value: 800 rpm
